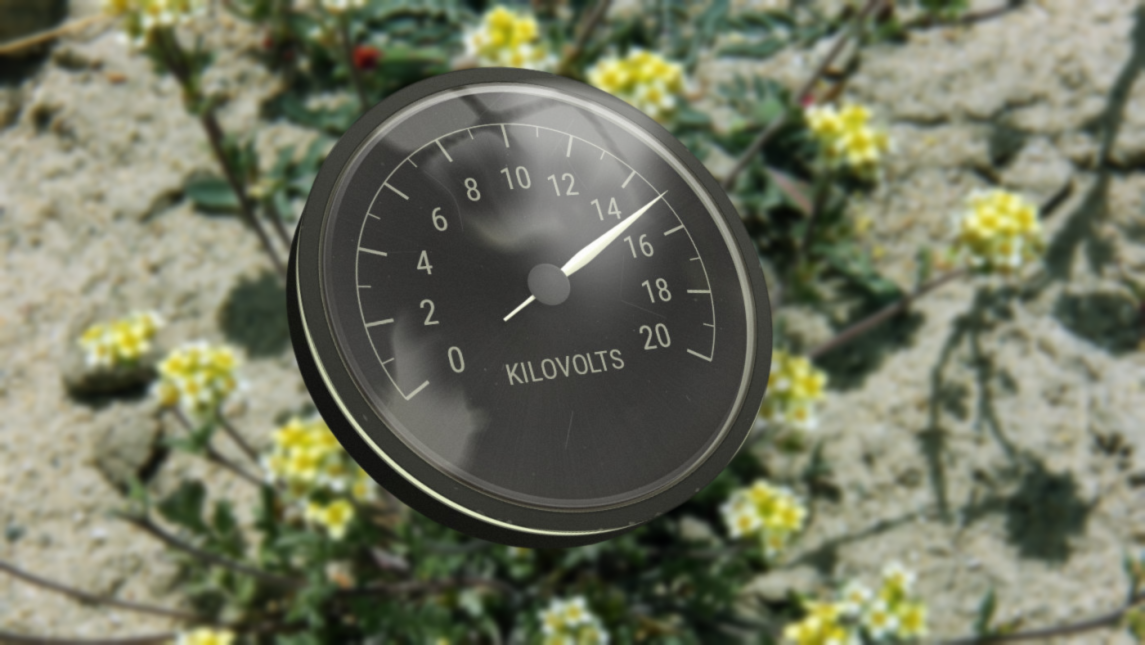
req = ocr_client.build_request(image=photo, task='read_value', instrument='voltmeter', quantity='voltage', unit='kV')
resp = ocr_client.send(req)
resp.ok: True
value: 15 kV
